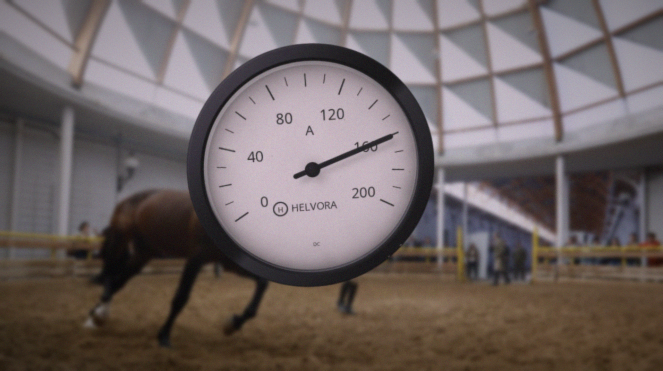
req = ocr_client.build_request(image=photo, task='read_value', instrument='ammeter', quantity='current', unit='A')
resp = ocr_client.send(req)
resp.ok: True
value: 160 A
